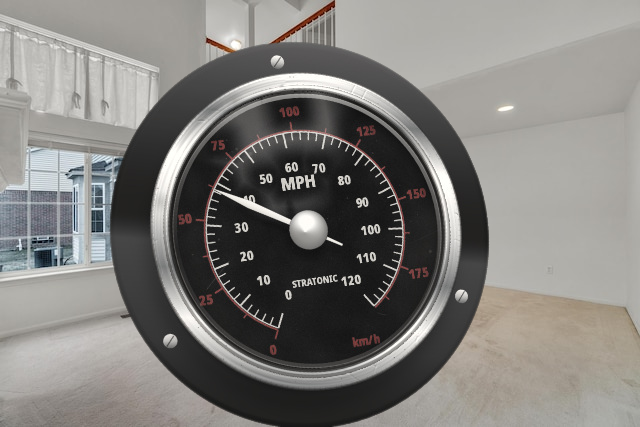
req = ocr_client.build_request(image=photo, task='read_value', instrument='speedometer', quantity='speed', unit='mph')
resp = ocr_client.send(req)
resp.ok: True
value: 38 mph
